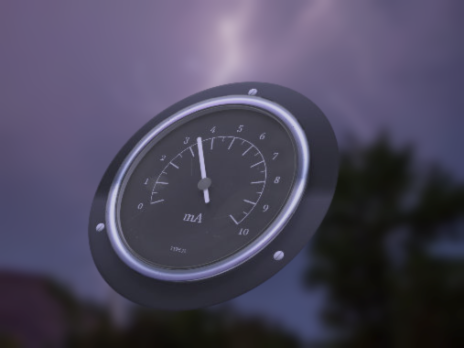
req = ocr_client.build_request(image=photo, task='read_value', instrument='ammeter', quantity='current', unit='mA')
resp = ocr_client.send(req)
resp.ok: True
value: 3.5 mA
